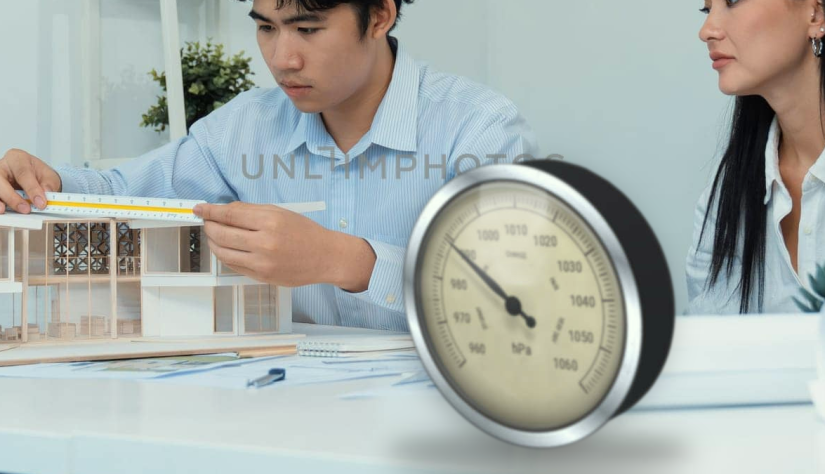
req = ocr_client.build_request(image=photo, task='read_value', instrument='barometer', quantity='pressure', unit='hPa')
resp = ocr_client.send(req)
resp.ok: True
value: 990 hPa
